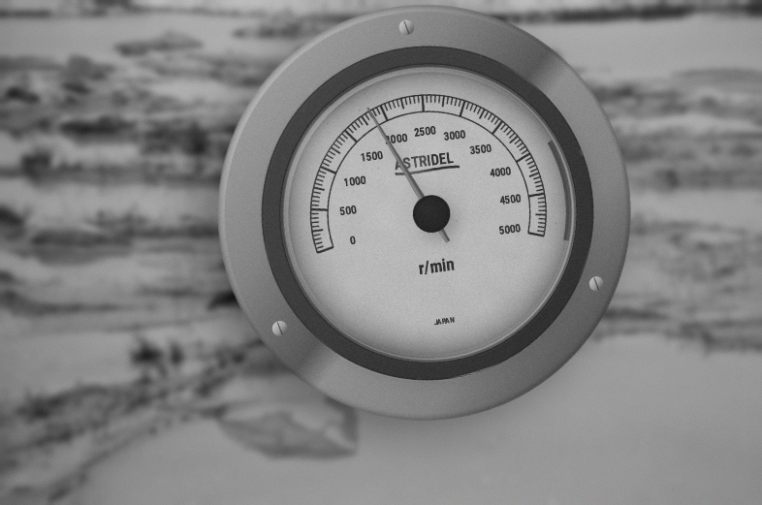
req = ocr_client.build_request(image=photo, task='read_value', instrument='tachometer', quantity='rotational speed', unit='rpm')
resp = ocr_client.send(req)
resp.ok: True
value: 1850 rpm
